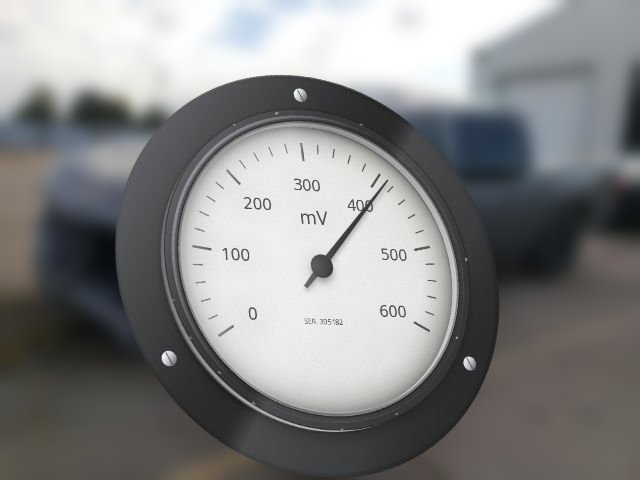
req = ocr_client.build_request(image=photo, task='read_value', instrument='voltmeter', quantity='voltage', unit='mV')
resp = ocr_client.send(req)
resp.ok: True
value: 410 mV
